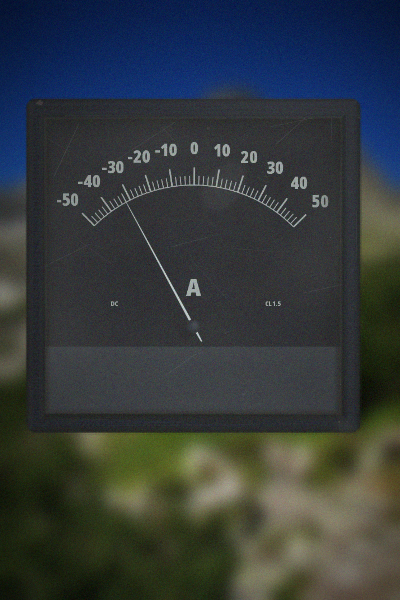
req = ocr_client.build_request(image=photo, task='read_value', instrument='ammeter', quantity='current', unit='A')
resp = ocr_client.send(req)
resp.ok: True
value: -32 A
